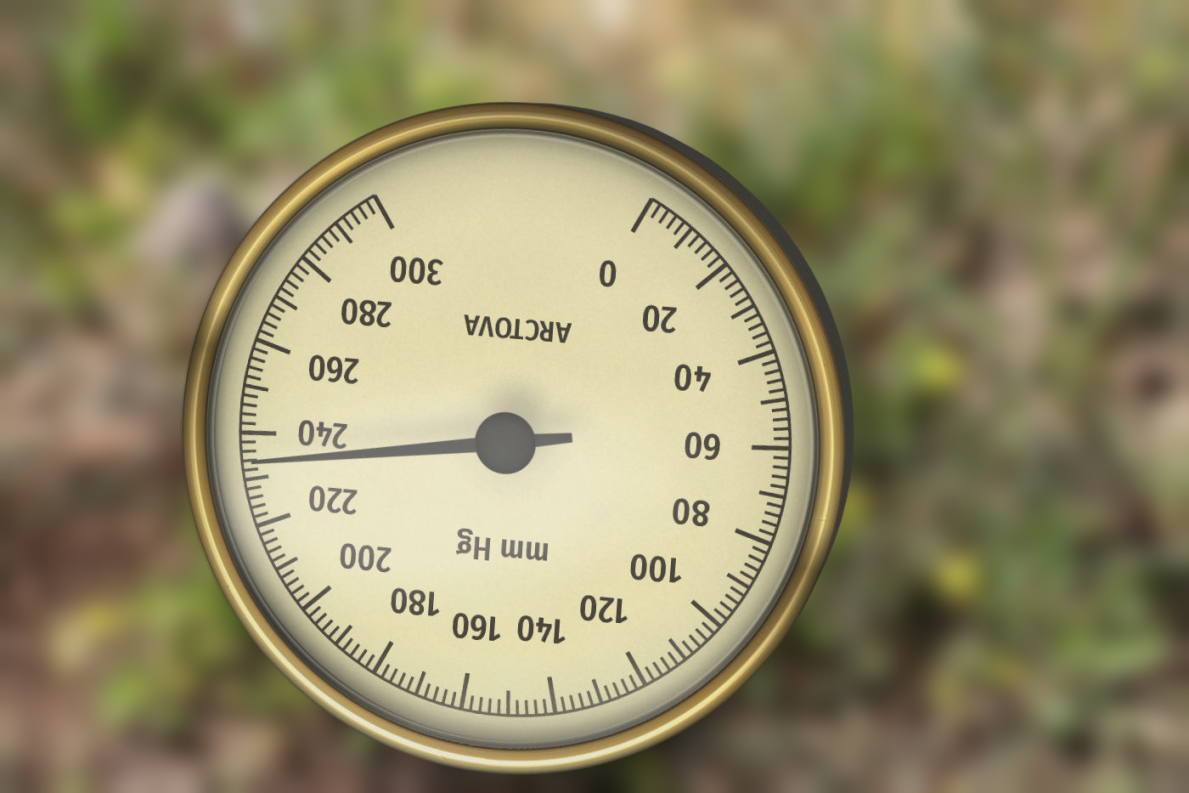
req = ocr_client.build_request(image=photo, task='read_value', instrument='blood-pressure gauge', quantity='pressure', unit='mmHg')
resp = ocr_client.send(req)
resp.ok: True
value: 234 mmHg
